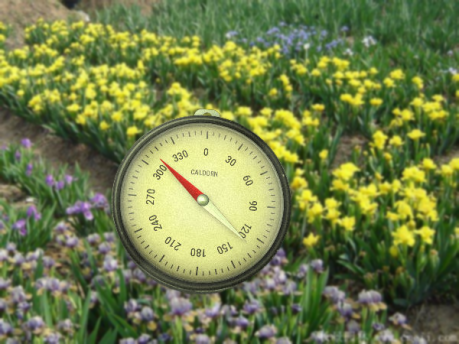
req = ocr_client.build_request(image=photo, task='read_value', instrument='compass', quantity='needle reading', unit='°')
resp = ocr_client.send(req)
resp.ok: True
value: 310 °
